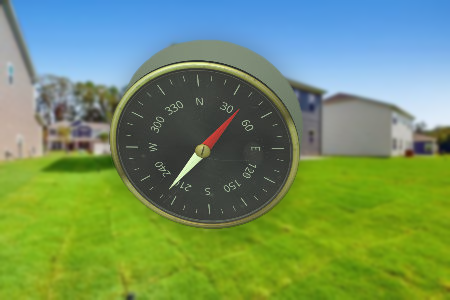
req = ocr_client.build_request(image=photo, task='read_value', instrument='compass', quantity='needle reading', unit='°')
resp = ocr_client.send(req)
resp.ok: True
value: 40 °
